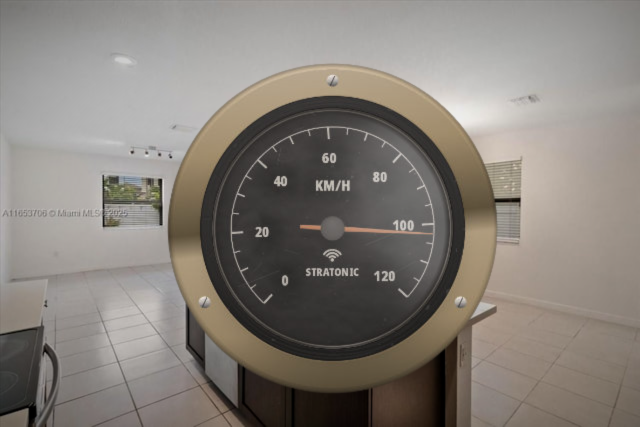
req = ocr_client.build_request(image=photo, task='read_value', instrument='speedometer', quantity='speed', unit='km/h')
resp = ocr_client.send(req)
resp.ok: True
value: 102.5 km/h
